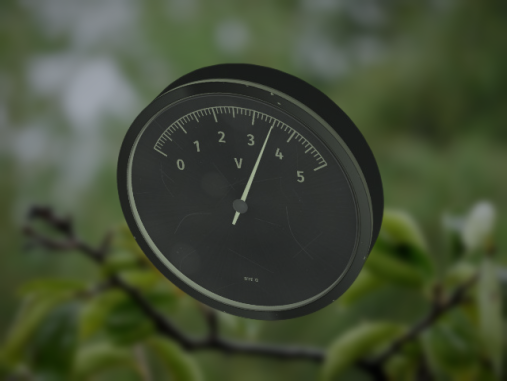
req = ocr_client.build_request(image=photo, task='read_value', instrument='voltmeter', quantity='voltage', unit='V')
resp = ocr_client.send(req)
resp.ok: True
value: 3.5 V
